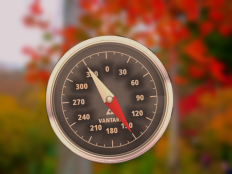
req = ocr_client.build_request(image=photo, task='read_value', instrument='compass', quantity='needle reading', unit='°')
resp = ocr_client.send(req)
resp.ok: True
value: 150 °
